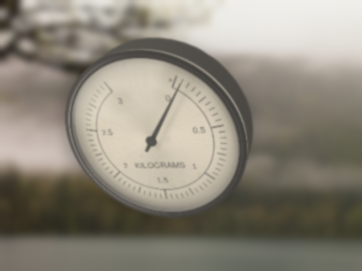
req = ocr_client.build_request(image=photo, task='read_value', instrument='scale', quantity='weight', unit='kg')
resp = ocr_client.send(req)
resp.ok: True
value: 0.05 kg
